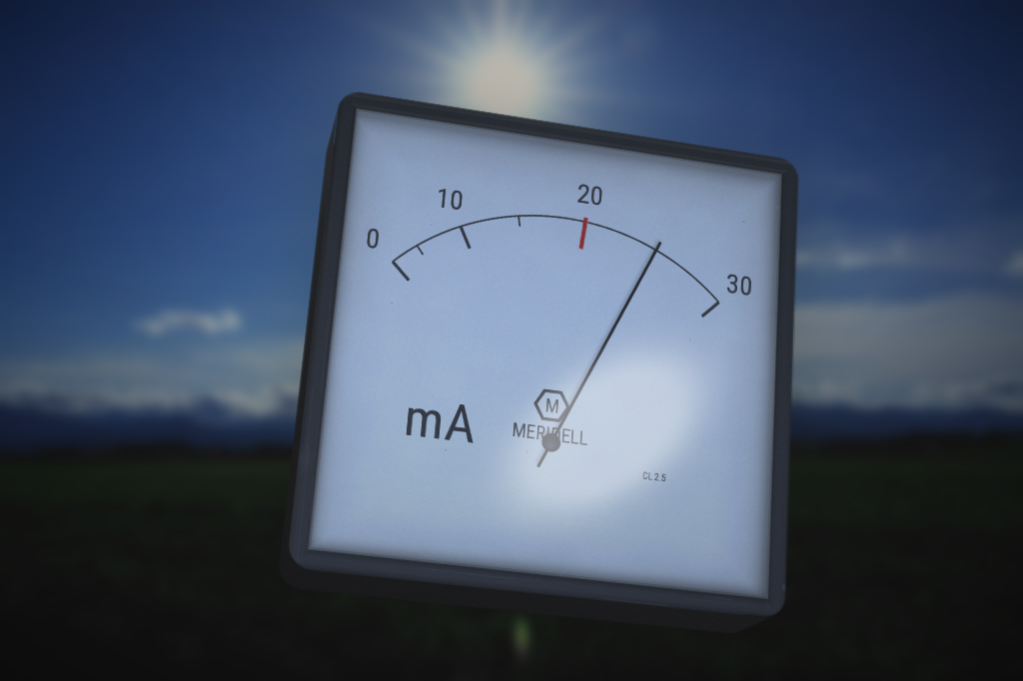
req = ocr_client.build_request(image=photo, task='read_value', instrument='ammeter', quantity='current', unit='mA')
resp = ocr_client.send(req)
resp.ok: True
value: 25 mA
